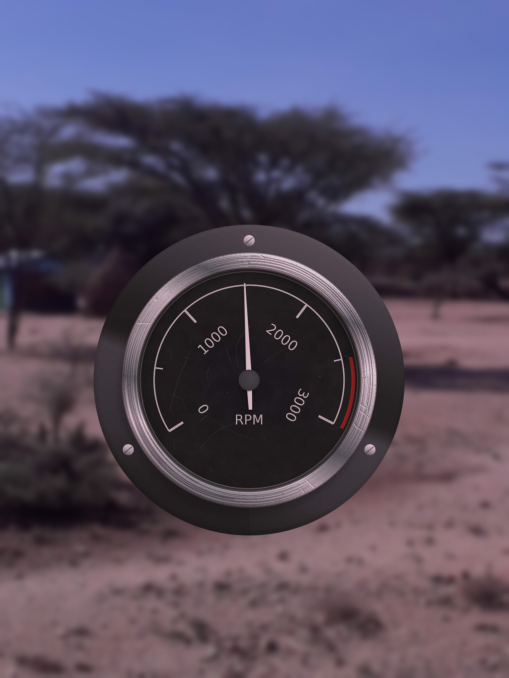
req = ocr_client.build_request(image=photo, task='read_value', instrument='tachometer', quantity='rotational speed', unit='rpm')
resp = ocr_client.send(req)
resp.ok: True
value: 1500 rpm
